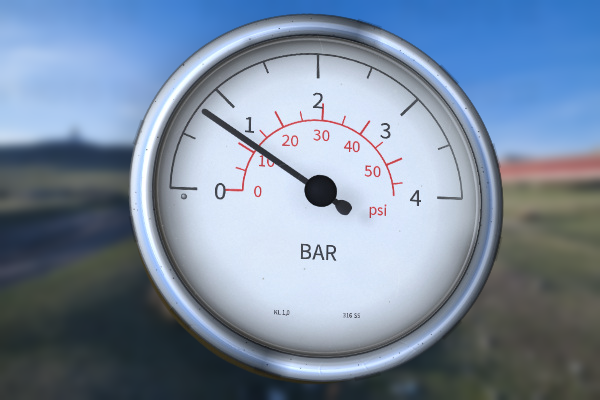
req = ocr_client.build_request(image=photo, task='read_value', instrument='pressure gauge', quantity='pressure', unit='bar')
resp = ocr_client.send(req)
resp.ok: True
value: 0.75 bar
